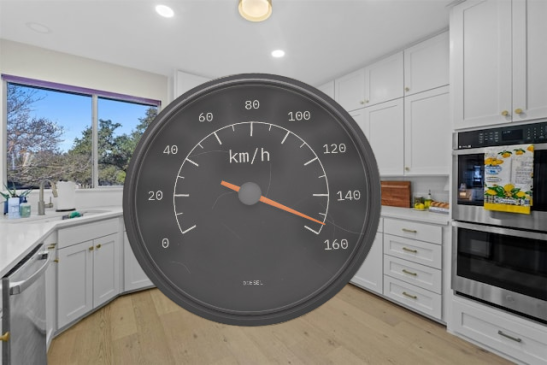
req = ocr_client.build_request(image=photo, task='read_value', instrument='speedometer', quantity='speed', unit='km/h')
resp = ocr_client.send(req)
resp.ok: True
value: 155 km/h
